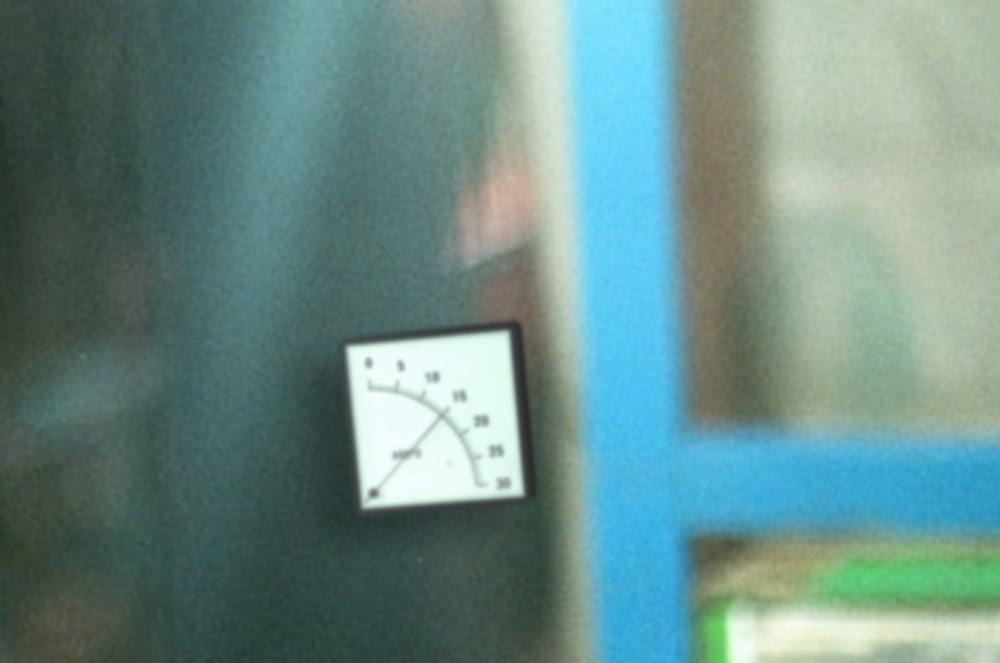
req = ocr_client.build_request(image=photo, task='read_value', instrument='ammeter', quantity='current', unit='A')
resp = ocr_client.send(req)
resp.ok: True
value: 15 A
